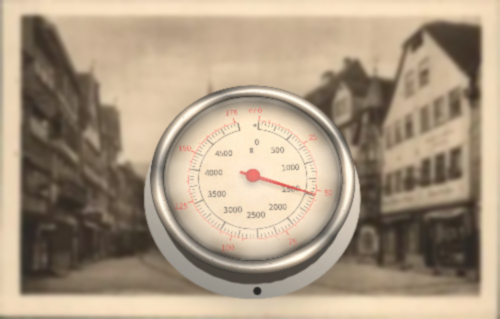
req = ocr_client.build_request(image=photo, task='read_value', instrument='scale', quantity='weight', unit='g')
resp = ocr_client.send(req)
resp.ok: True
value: 1500 g
